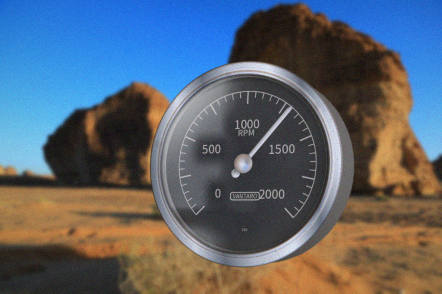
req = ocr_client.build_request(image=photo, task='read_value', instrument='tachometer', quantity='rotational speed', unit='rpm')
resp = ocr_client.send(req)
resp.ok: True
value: 1300 rpm
